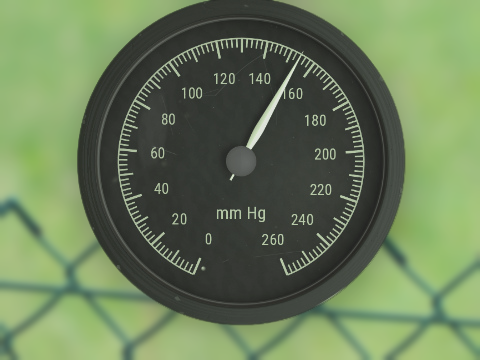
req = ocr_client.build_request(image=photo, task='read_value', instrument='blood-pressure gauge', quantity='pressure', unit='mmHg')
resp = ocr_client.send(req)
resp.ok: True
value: 154 mmHg
